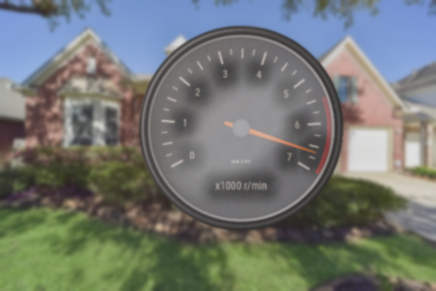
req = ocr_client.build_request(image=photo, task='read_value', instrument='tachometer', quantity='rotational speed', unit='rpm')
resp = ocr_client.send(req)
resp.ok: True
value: 6625 rpm
